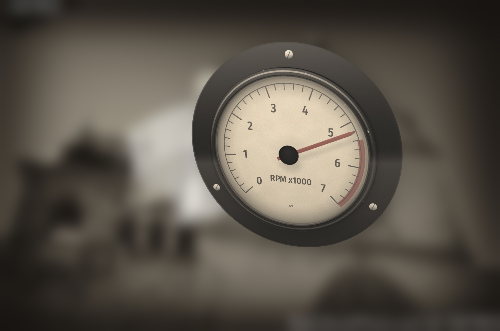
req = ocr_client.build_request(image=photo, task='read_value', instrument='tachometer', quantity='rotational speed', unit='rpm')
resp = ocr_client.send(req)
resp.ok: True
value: 5200 rpm
